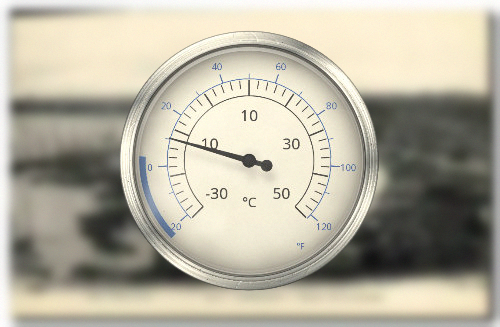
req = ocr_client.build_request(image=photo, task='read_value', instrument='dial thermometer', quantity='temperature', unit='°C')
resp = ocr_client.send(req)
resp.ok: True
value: -12 °C
